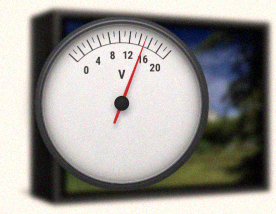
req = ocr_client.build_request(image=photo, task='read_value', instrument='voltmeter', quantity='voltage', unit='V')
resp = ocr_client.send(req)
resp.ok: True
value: 15 V
